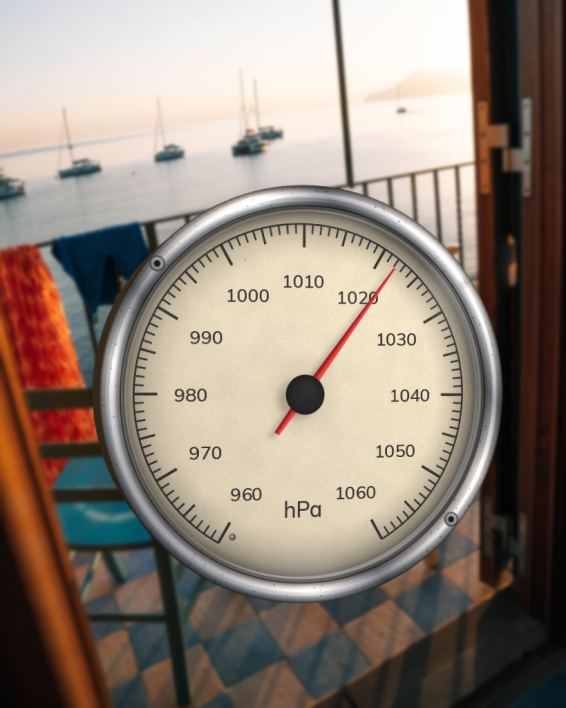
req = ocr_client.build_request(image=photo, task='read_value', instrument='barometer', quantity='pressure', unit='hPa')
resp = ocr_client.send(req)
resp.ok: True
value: 1022 hPa
